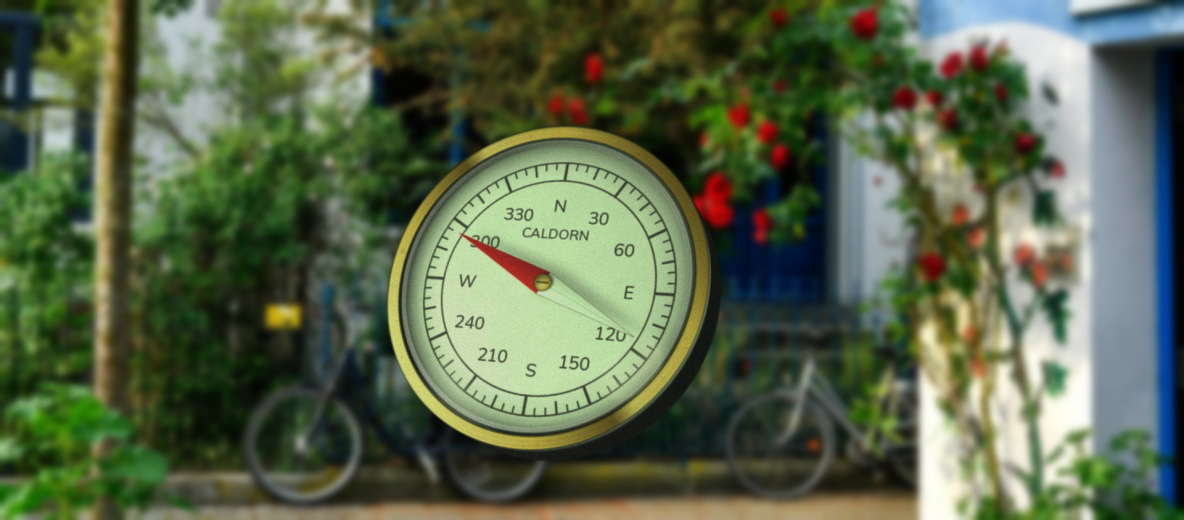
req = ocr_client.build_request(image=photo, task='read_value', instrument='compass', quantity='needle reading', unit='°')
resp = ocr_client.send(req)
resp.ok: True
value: 295 °
